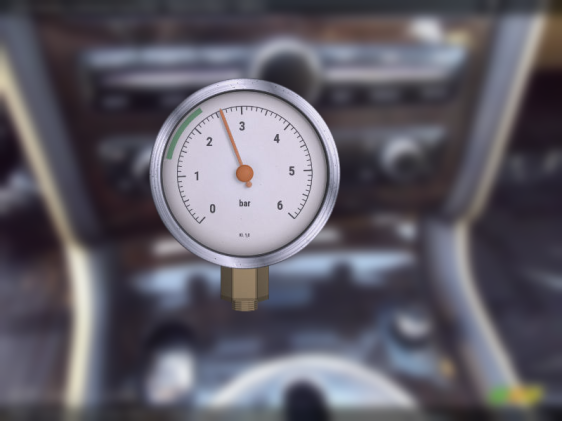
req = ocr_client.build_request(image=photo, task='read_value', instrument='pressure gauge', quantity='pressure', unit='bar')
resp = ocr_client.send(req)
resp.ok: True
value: 2.6 bar
